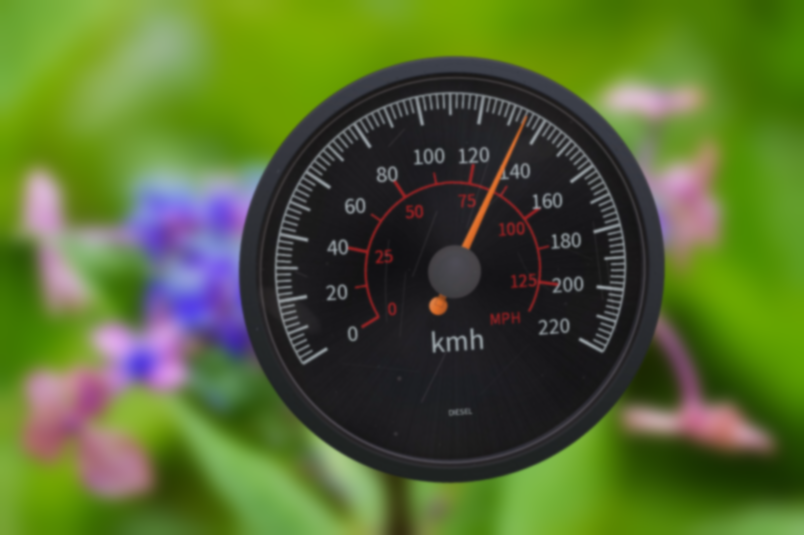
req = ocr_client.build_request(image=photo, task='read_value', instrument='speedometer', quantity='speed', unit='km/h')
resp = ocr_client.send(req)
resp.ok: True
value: 134 km/h
